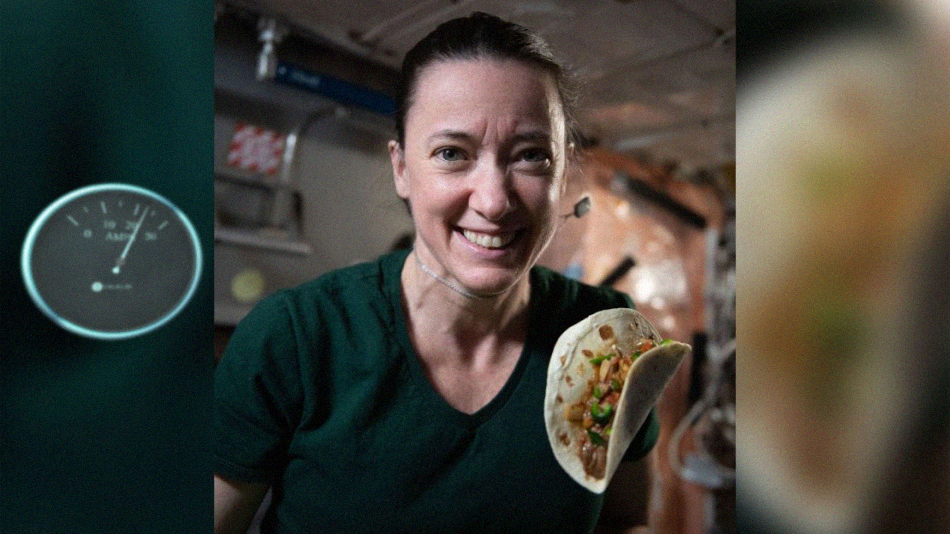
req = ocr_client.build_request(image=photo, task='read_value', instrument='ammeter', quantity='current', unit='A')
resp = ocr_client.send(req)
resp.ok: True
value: 22.5 A
